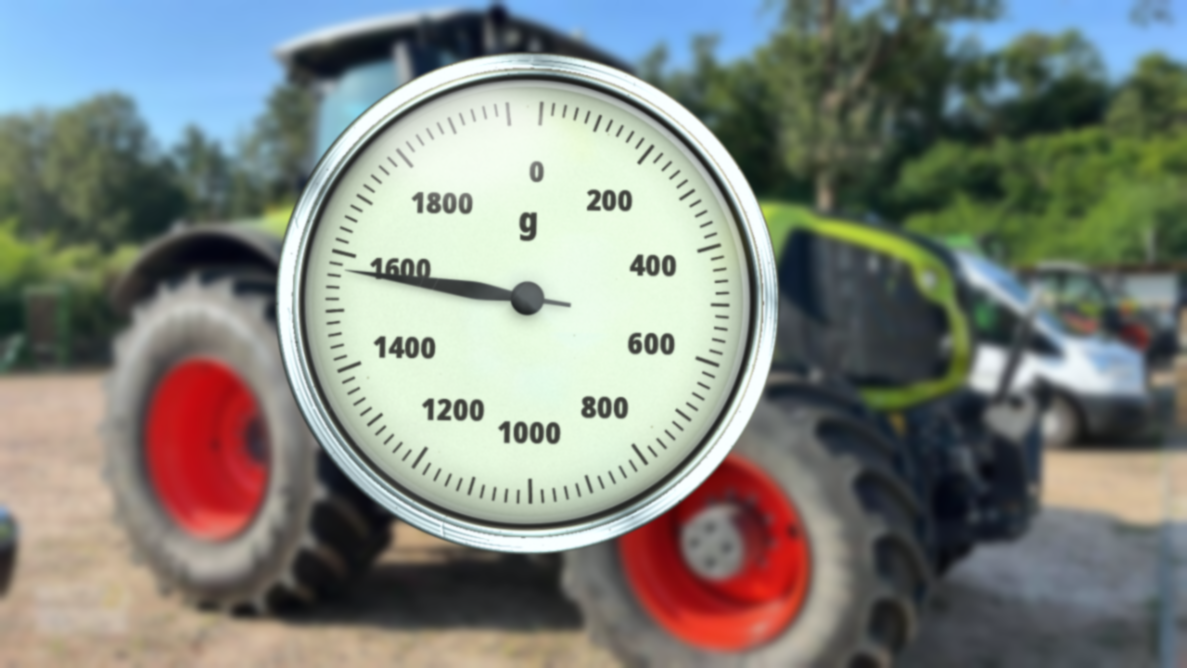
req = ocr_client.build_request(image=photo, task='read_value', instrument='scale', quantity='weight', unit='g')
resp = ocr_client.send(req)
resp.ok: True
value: 1570 g
